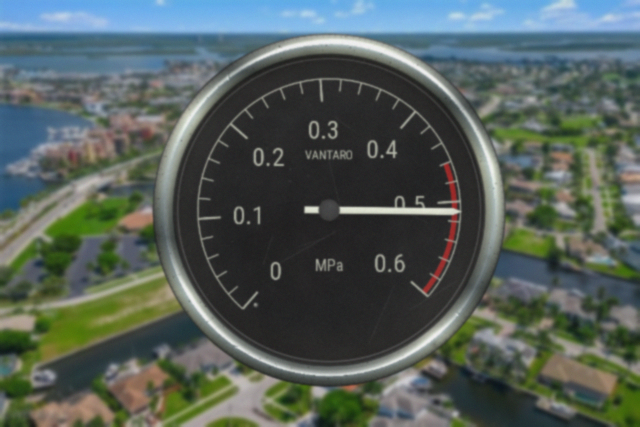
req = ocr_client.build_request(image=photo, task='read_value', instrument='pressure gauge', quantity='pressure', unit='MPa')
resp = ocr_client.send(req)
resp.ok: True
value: 0.51 MPa
